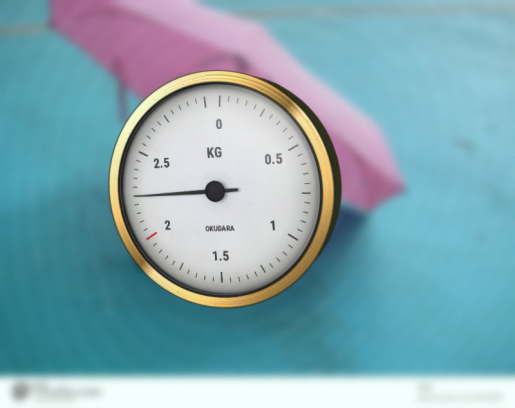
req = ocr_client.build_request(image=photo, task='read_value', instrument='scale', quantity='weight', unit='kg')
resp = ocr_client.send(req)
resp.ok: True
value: 2.25 kg
